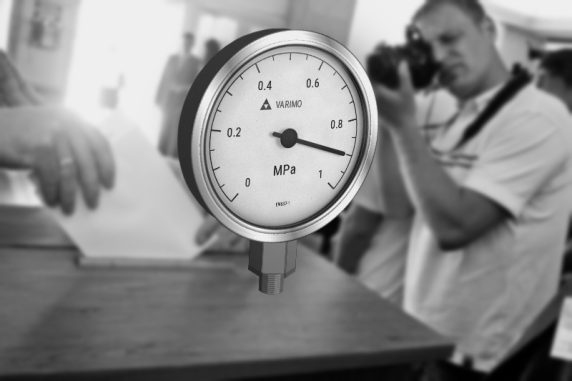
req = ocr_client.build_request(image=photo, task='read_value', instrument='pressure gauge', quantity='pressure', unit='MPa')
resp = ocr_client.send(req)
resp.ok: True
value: 0.9 MPa
